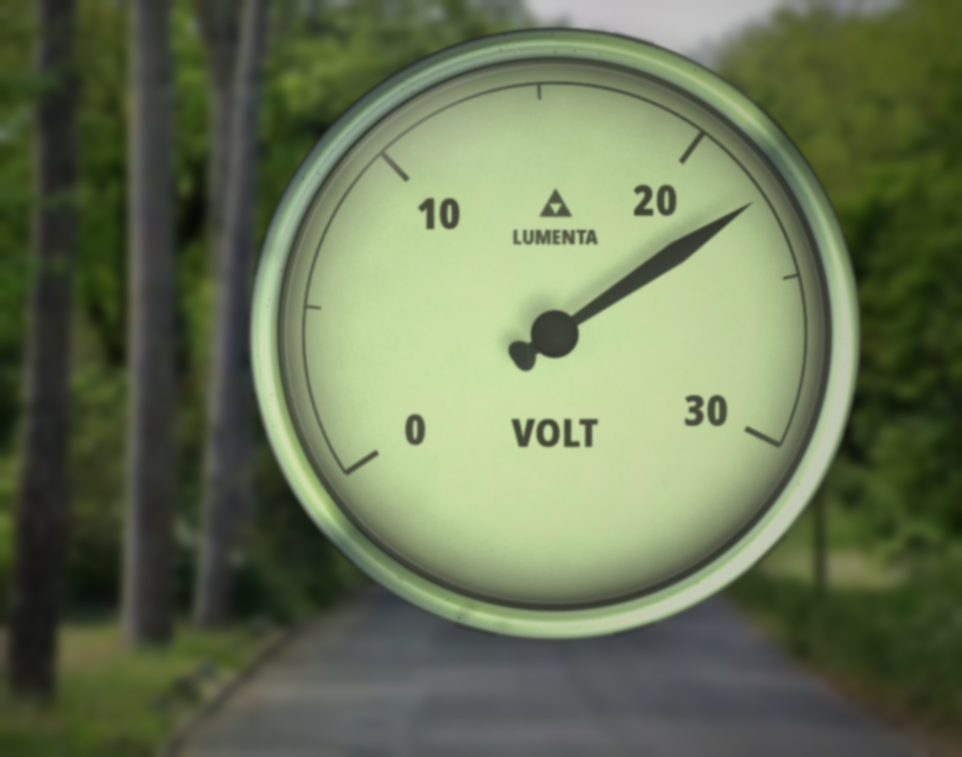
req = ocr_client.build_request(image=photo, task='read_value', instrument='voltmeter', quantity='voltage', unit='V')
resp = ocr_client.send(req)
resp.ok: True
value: 22.5 V
